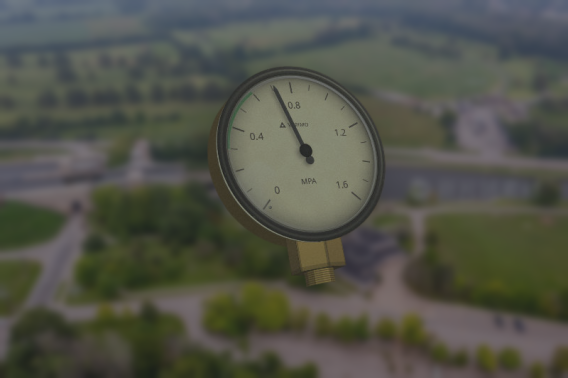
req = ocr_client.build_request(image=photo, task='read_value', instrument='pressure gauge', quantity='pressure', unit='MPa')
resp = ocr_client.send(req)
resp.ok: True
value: 0.7 MPa
